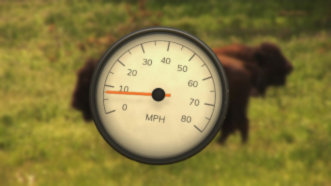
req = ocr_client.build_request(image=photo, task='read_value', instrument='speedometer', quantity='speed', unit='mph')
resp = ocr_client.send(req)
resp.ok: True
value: 7.5 mph
